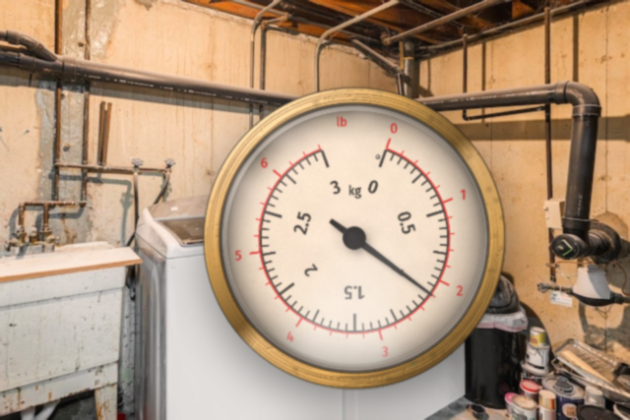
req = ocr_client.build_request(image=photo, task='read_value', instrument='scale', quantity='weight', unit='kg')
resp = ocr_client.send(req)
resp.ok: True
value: 1 kg
